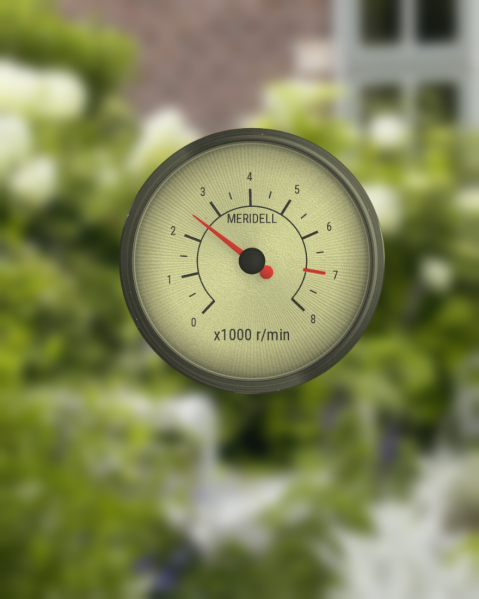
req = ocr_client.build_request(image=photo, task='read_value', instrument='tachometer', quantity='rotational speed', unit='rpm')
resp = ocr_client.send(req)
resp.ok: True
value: 2500 rpm
